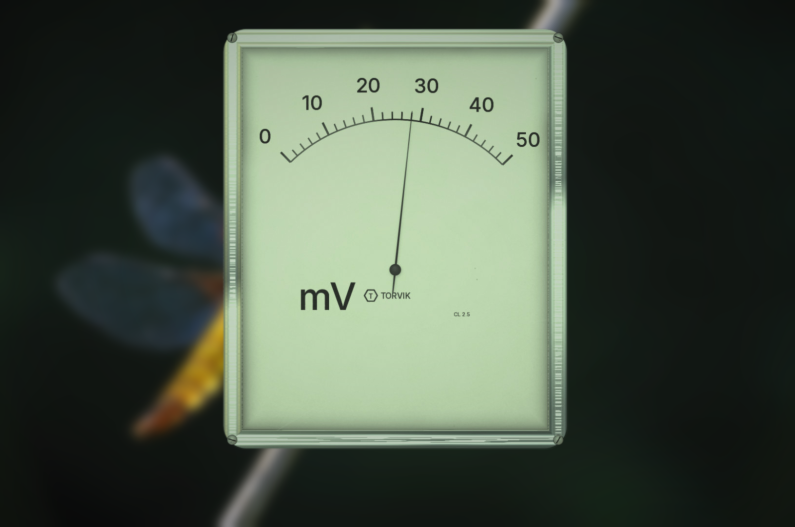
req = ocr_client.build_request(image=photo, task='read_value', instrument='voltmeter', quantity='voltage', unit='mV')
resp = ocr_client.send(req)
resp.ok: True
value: 28 mV
